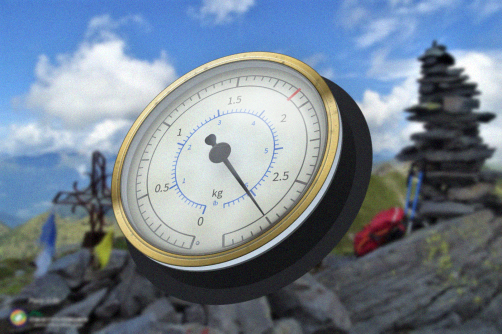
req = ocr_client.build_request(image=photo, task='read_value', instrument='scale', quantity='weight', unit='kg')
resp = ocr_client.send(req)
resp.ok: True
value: 2.75 kg
